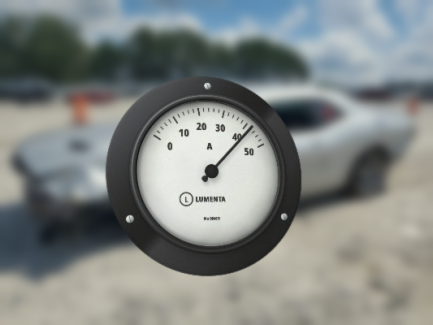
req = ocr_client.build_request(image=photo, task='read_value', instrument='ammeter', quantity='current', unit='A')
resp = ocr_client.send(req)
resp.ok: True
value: 42 A
